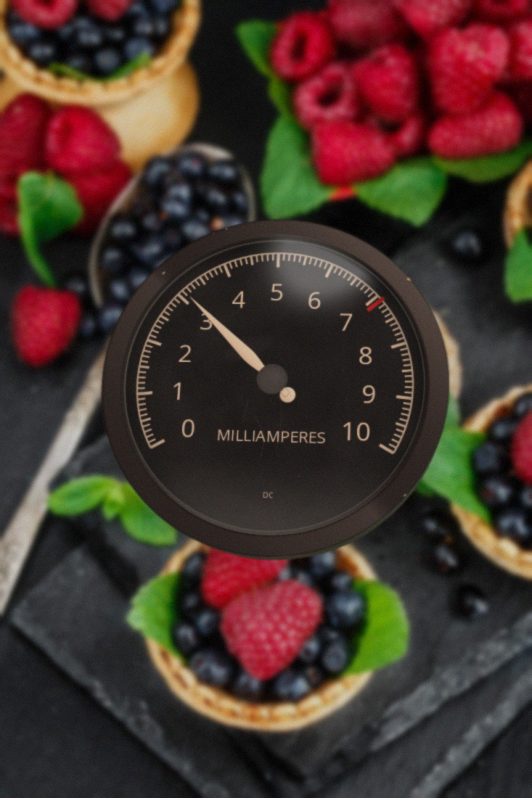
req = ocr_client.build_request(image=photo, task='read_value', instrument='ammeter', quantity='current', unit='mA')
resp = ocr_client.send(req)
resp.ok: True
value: 3.1 mA
